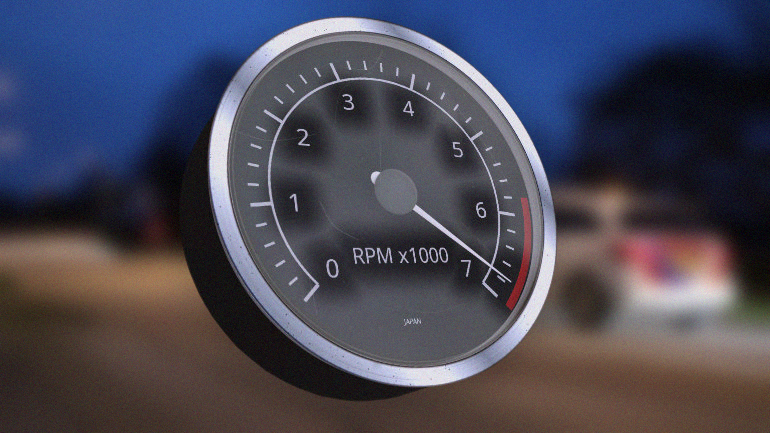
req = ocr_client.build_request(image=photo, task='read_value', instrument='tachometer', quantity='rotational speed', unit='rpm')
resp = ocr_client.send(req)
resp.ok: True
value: 6800 rpm
